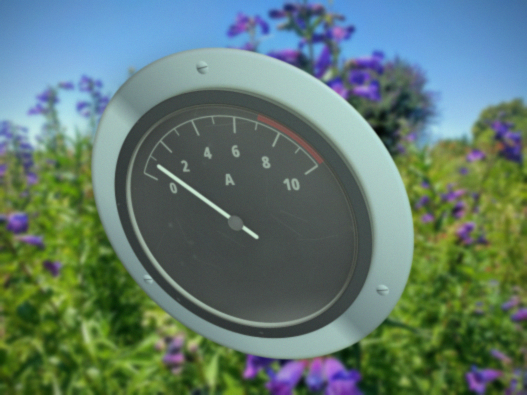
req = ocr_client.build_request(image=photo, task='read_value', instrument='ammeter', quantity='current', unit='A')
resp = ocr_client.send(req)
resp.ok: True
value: 1 A
